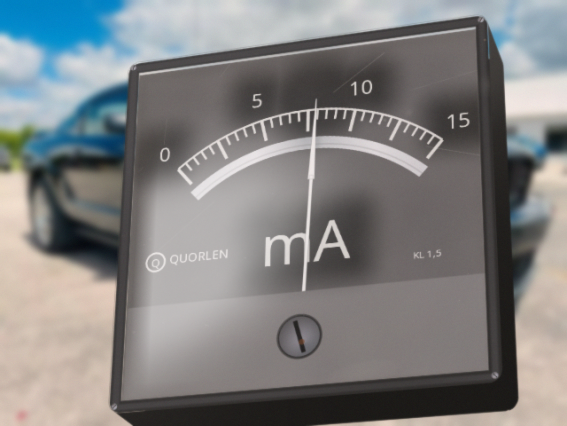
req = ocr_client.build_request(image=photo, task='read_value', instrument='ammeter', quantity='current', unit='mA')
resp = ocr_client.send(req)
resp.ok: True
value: 8 mA
